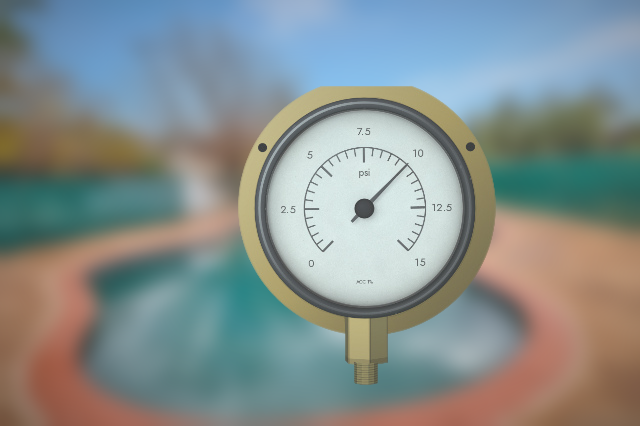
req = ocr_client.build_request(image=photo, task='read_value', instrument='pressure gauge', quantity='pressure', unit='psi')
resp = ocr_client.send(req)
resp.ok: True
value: 10 psi
